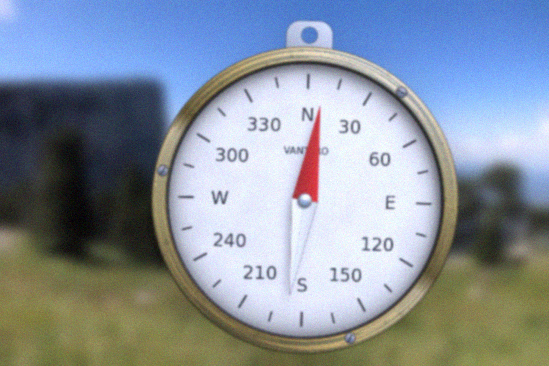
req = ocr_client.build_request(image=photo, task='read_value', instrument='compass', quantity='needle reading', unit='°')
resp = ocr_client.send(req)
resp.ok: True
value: 7.5 °
